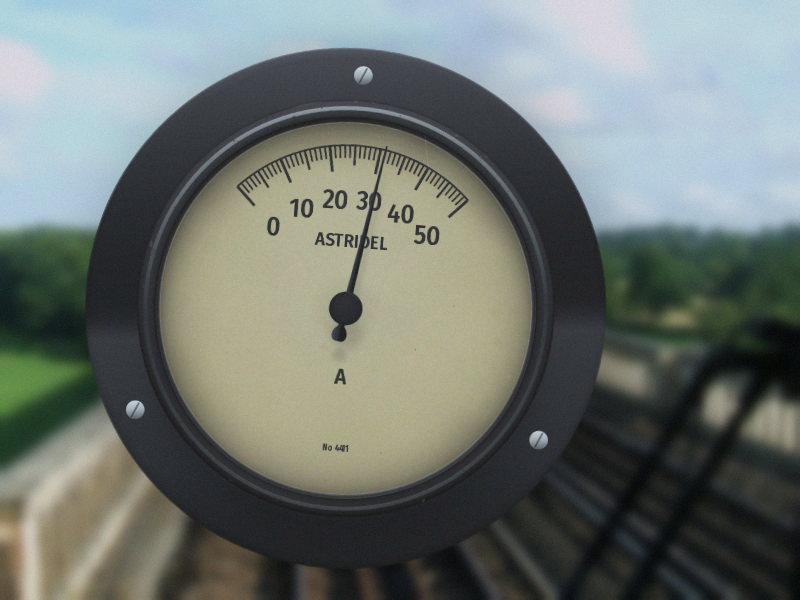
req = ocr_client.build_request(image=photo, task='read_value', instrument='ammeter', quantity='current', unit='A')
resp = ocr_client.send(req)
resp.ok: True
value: 31 A
